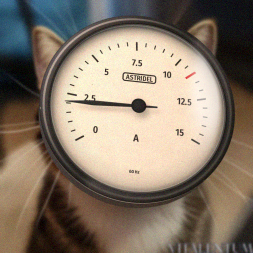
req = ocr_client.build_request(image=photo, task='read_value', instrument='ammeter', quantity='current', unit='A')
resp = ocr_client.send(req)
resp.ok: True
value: 2 A
